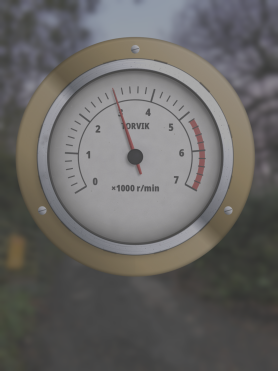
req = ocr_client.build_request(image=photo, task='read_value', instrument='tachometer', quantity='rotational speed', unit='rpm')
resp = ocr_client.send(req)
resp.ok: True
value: 3000 rpm
